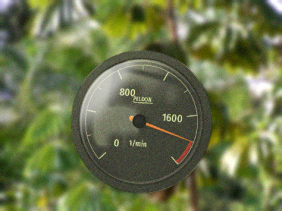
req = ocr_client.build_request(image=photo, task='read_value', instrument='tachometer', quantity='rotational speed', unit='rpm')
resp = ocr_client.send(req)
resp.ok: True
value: 1800 rpm
